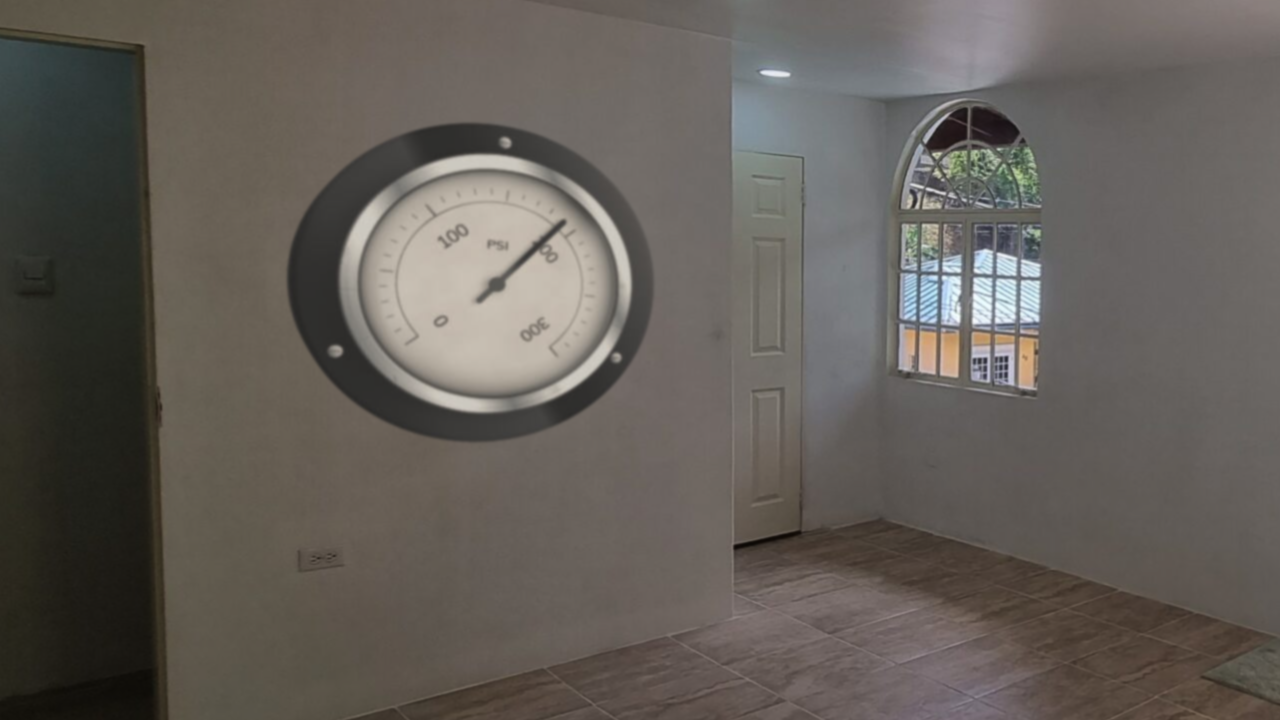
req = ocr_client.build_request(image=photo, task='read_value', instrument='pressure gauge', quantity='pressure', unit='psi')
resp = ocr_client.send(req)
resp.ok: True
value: 190 psi
